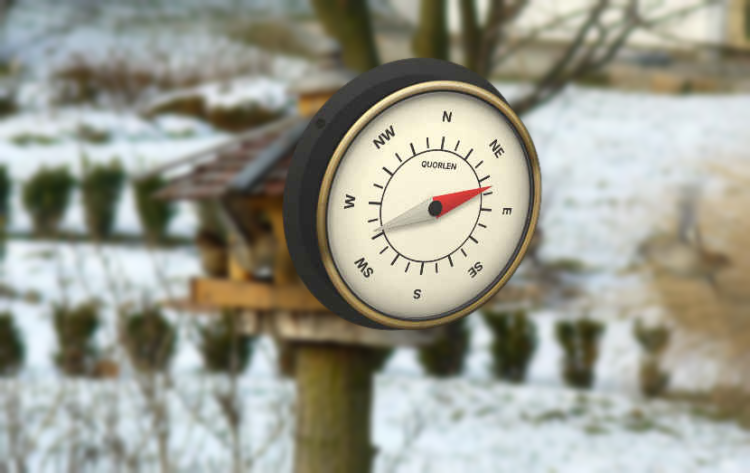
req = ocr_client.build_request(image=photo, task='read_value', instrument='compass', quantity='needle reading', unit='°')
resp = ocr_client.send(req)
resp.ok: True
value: 67.5 °
